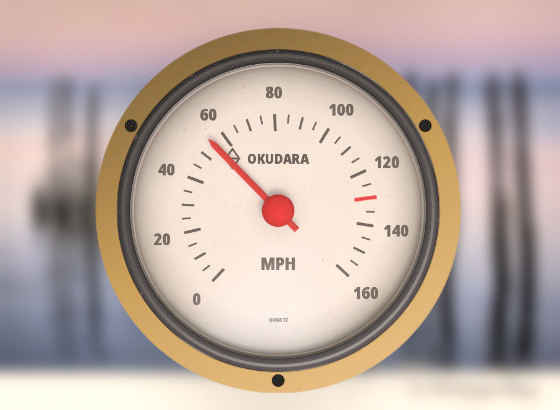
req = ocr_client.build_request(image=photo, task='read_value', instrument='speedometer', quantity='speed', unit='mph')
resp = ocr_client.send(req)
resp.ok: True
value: 55 mph
